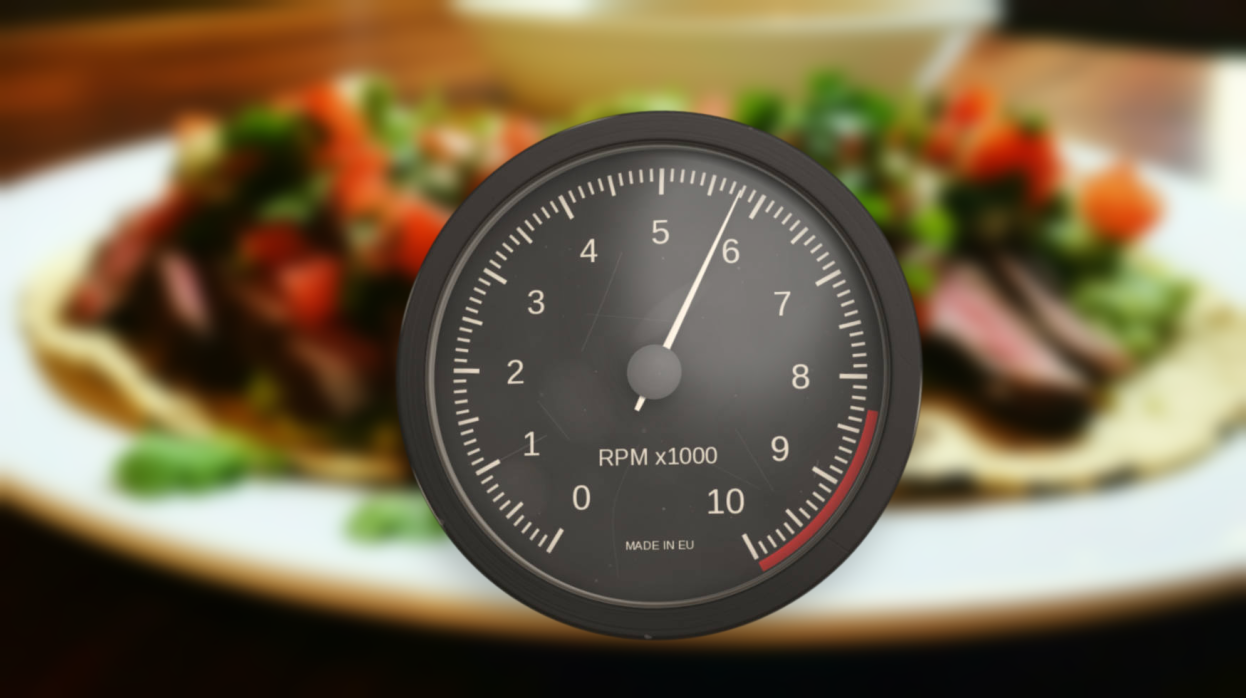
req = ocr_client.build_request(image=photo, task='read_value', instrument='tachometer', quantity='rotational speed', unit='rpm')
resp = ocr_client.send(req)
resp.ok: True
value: 5800 rpm
